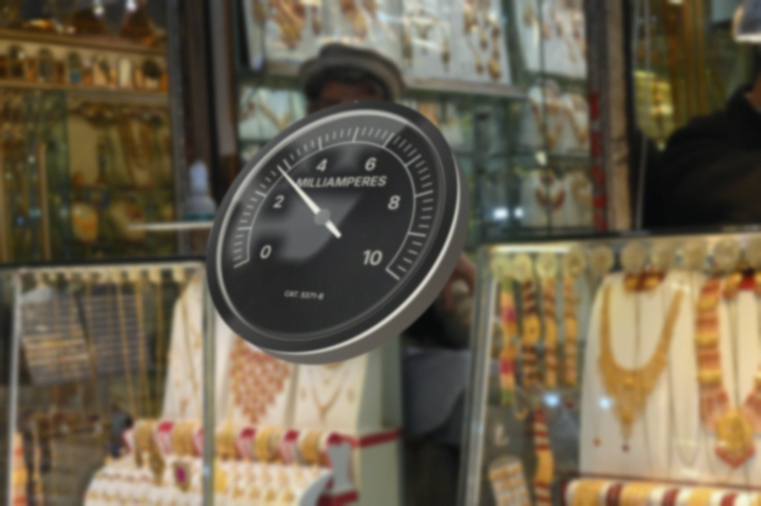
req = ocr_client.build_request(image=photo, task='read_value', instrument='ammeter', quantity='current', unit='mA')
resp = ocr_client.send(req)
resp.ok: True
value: 2.8 mA
